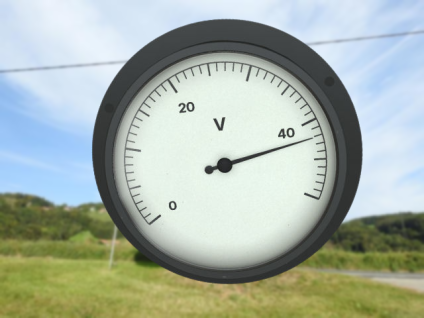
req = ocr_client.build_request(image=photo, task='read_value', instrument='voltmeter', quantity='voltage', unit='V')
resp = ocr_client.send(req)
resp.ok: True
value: 42 V
